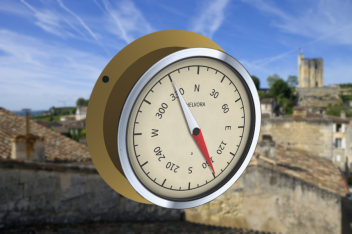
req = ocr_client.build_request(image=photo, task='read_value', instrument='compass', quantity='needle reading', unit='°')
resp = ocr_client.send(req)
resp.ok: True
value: 150 °
